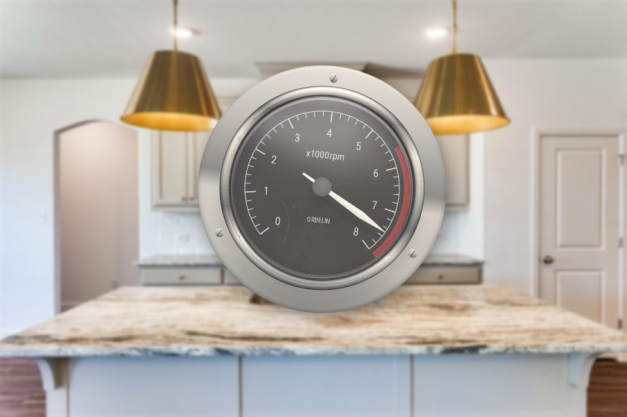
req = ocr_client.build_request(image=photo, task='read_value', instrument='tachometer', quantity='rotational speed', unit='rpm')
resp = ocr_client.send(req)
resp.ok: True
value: 7500 rpm
